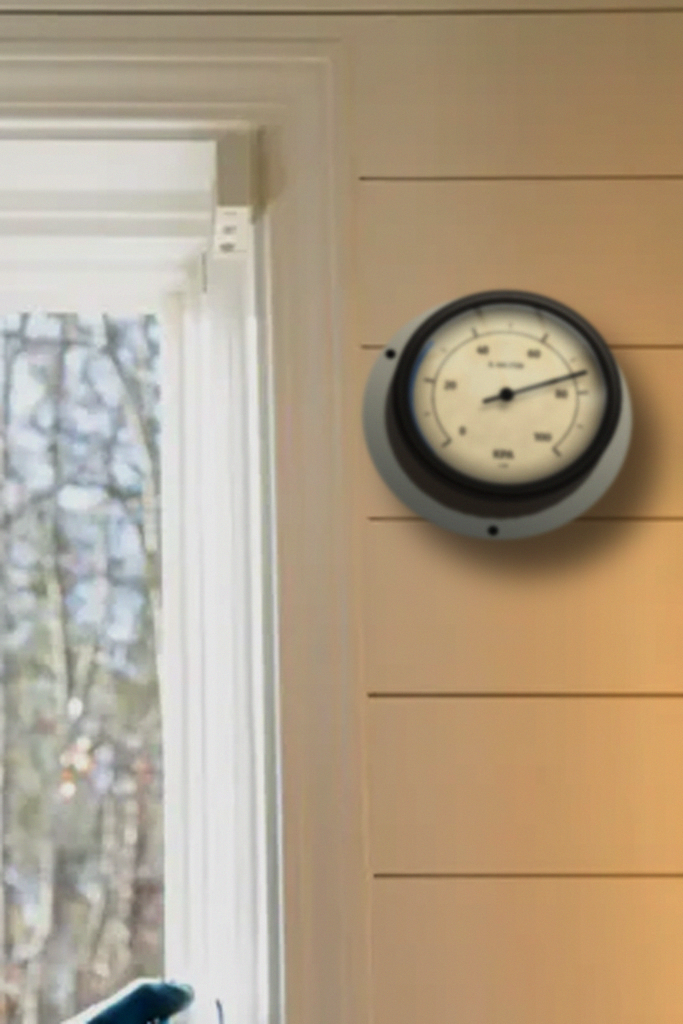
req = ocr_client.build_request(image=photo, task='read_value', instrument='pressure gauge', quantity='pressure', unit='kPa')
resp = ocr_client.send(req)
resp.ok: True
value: 75 kPa
